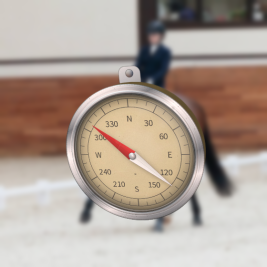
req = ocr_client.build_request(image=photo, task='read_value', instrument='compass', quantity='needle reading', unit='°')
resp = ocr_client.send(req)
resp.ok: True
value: 310 °
